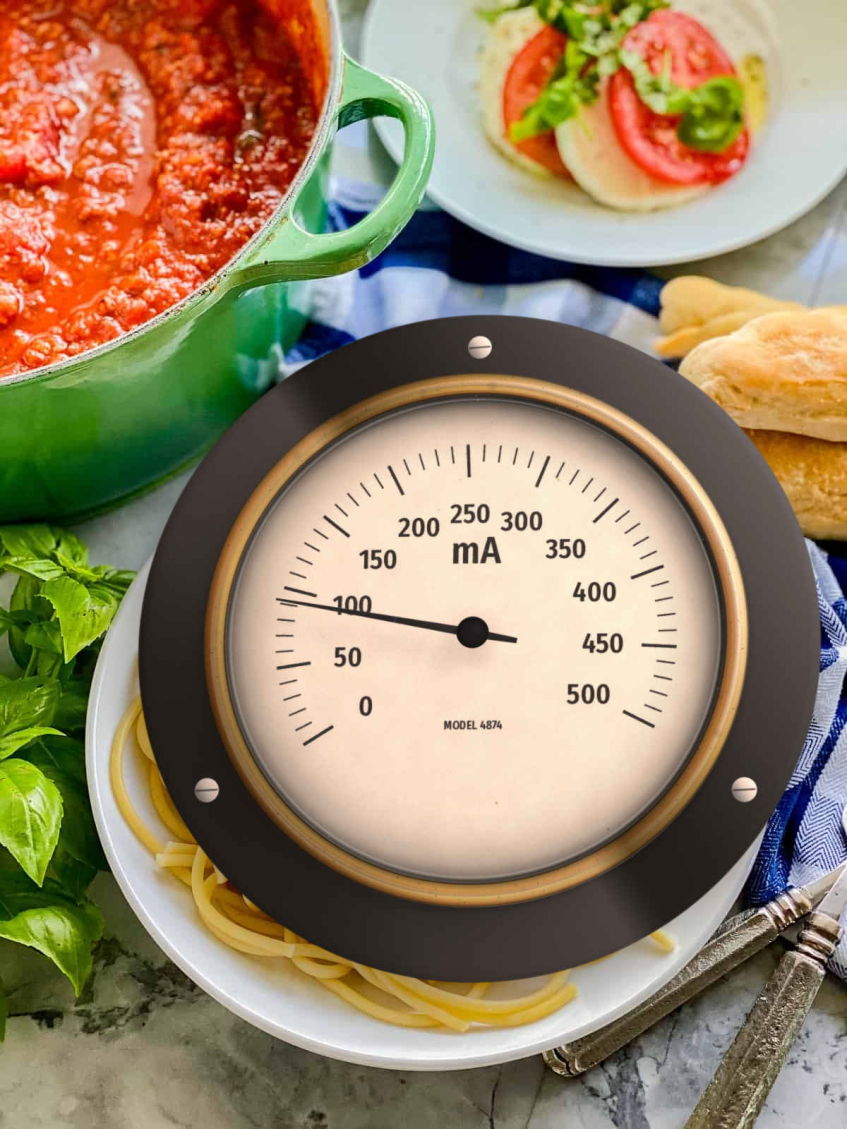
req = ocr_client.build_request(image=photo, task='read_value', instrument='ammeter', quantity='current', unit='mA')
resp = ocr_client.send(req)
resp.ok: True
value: 90 mA
